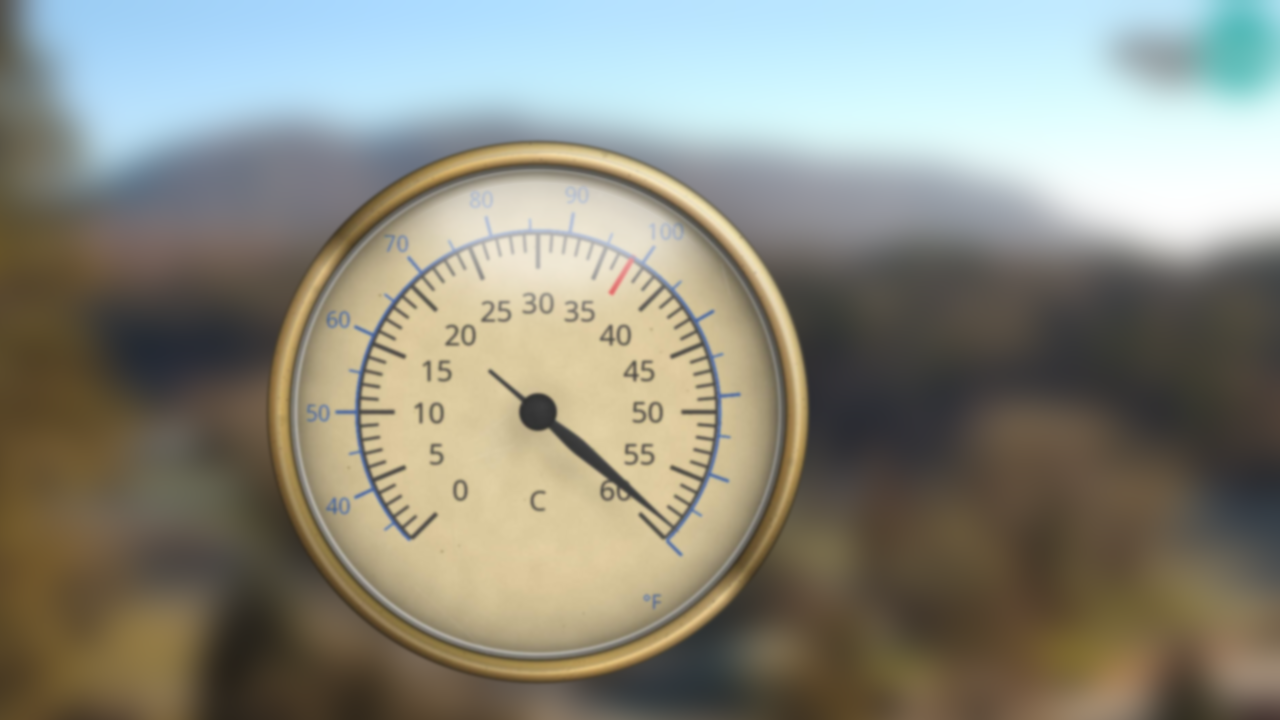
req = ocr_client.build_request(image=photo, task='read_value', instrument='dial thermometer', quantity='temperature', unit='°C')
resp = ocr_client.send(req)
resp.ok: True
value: 59 °C
